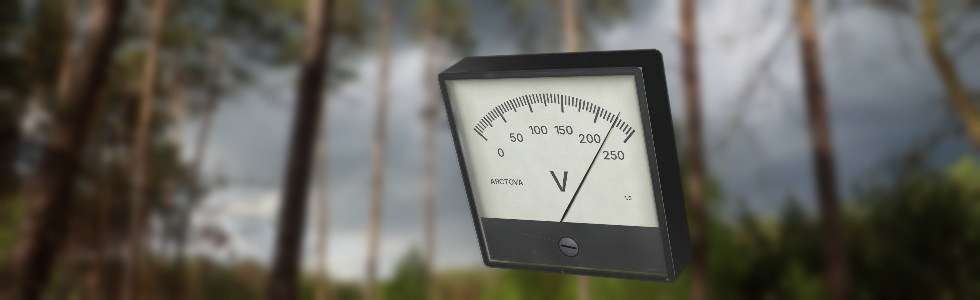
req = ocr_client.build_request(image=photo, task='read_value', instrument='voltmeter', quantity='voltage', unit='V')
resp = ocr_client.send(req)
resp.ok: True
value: 225 V
